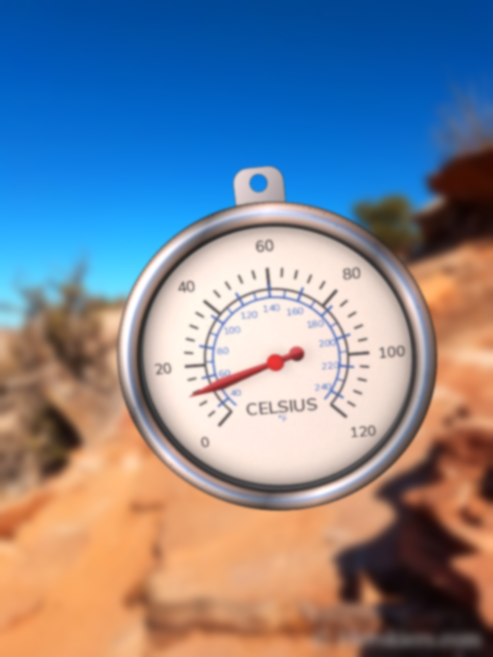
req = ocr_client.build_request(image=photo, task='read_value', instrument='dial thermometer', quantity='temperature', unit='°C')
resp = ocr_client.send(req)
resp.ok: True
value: 12 °C
